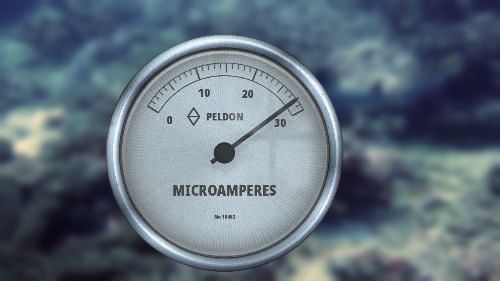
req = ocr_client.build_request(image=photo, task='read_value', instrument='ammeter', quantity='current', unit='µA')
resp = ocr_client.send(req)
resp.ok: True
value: 28 µA
